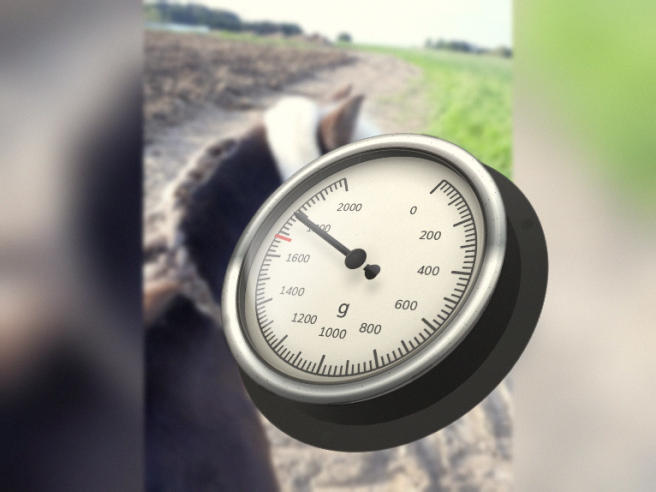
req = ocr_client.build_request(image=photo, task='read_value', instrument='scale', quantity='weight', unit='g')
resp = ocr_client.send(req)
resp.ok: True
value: 1780 g
